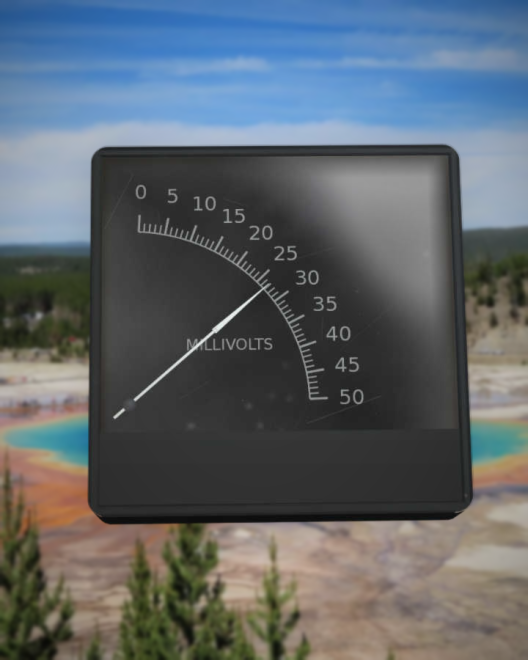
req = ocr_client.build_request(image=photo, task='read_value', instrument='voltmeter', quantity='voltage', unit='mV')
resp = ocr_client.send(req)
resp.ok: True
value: 27 mV
